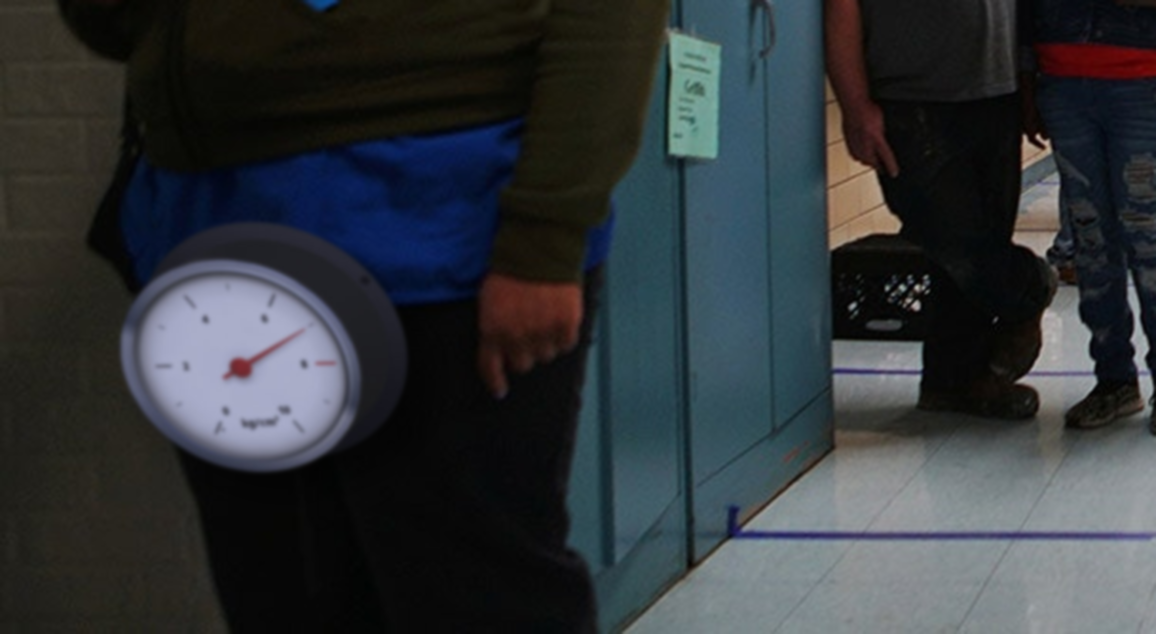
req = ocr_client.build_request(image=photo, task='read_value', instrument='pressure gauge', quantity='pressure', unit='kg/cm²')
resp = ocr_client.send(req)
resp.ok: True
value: 7 kg/cm²
